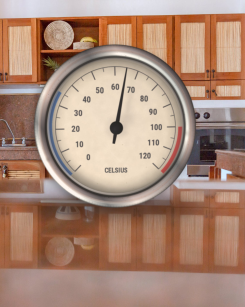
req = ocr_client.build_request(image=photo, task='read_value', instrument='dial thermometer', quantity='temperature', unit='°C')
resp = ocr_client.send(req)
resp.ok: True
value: 65 °C
